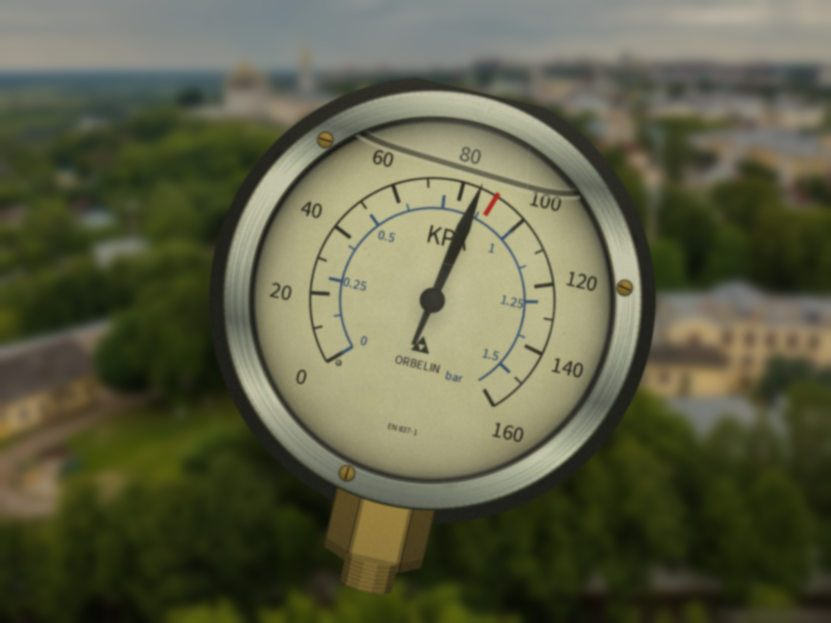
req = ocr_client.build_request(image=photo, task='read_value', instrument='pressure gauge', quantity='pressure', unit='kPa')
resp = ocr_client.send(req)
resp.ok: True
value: 85 kPa
